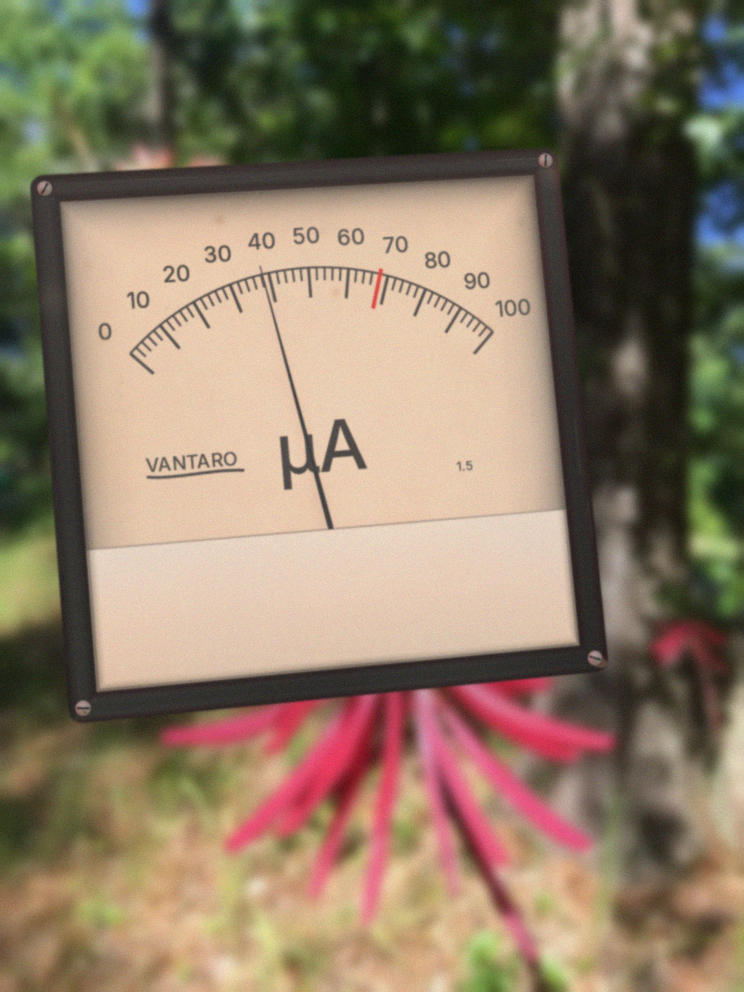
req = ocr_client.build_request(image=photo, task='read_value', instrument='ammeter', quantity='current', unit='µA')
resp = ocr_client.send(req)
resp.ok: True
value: 38 µA
